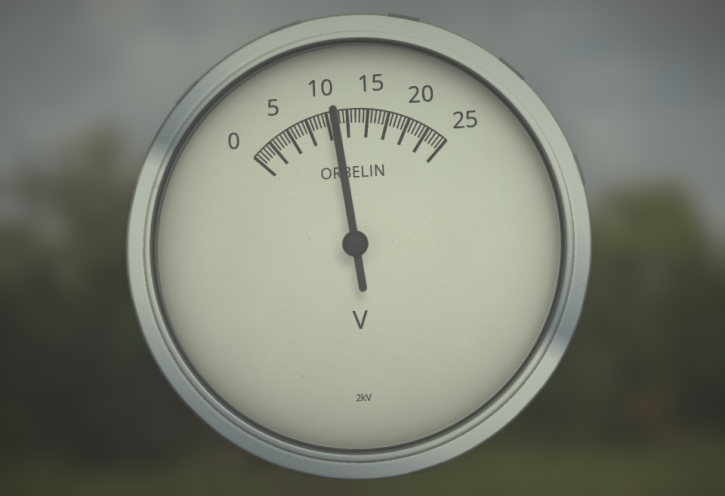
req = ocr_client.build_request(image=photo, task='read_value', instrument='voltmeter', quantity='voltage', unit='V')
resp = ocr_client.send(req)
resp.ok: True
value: 11 V
